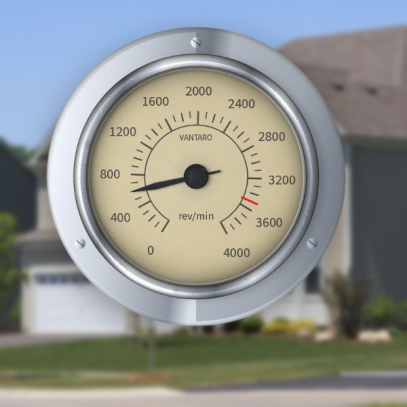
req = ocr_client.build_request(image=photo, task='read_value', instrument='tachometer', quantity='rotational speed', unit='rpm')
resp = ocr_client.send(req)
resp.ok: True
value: 600 rpm
